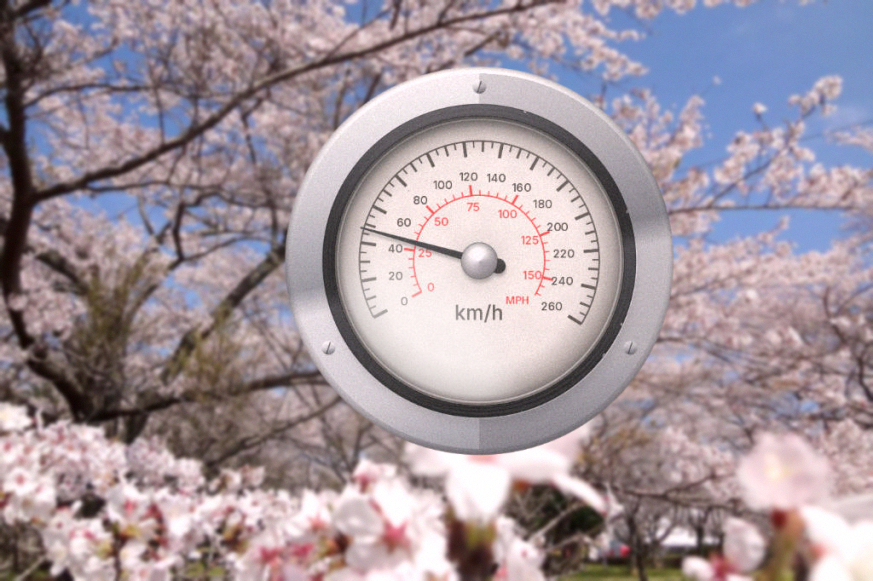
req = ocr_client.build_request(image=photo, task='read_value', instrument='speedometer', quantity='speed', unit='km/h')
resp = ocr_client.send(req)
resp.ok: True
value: 47.5 km/h
